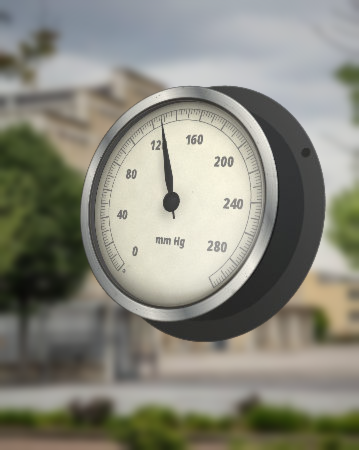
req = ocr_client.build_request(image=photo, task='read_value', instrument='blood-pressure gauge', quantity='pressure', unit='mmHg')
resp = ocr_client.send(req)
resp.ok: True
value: 130 mmHg
